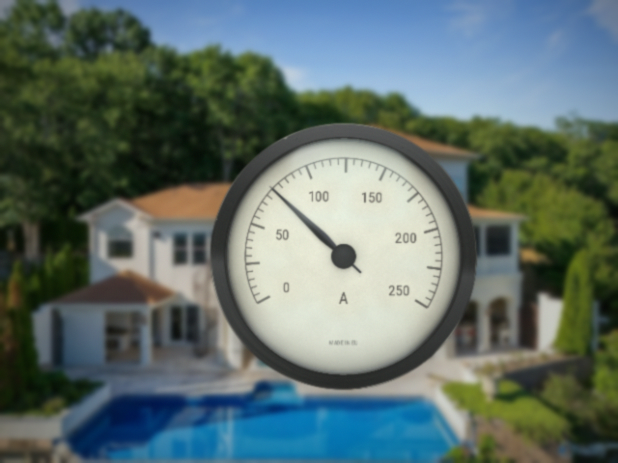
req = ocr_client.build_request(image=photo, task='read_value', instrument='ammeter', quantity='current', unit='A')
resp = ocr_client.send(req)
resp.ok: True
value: 75 A
